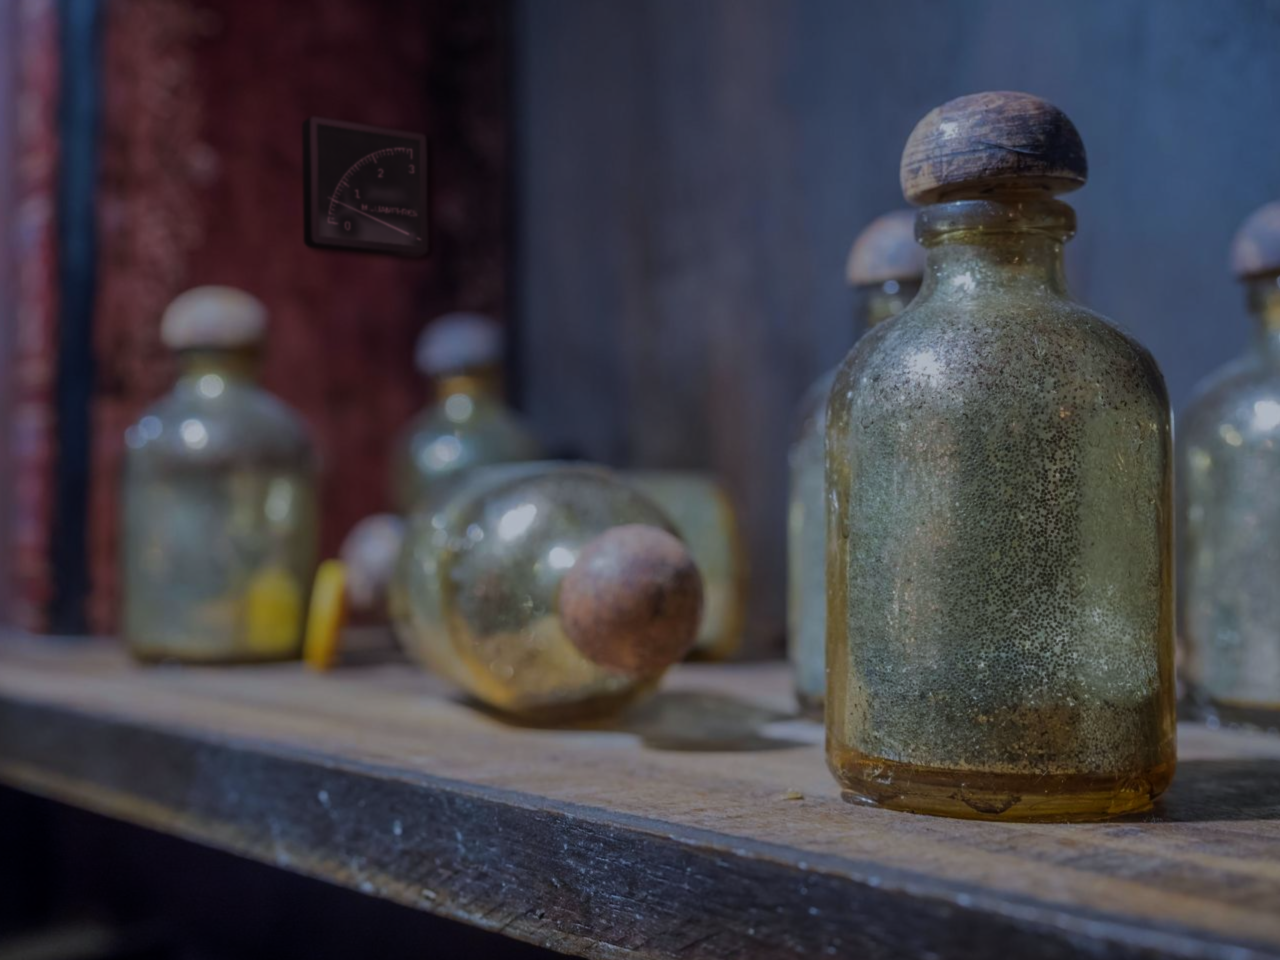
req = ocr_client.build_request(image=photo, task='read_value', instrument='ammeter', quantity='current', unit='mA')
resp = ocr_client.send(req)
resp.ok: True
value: 0.5 mA
